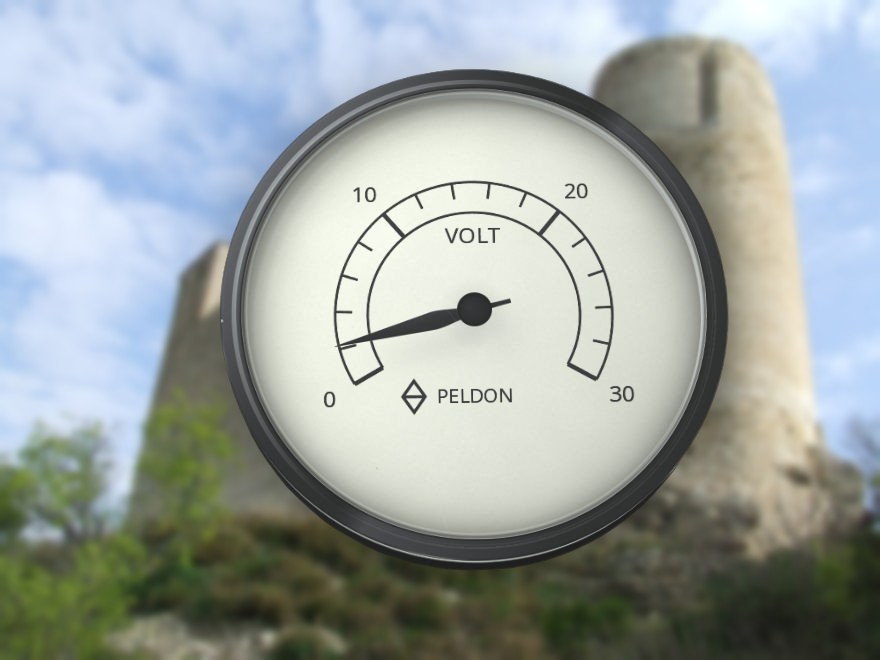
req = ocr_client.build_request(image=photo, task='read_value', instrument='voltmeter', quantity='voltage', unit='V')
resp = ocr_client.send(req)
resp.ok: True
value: 2 V
